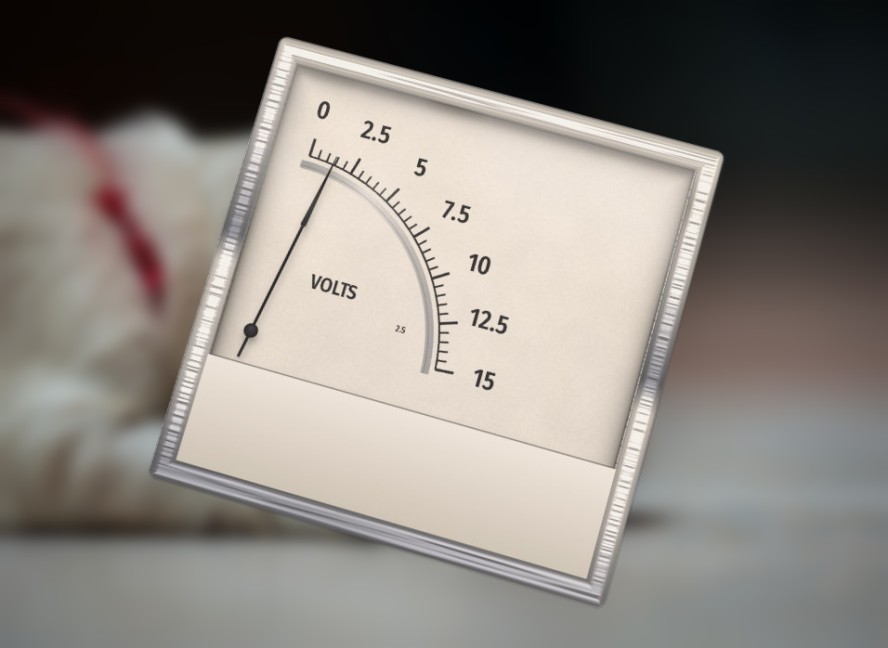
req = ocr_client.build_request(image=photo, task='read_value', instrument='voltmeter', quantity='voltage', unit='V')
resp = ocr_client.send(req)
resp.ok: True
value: 1.5 V
